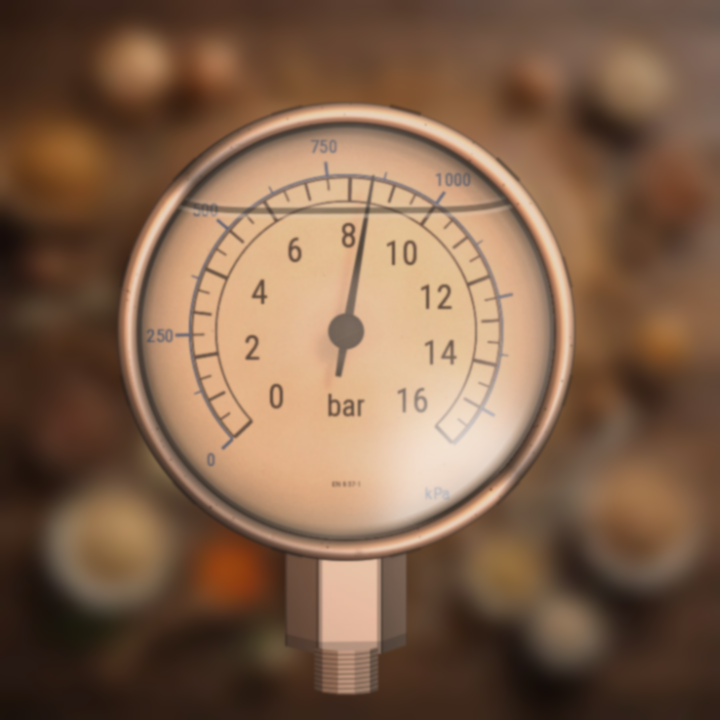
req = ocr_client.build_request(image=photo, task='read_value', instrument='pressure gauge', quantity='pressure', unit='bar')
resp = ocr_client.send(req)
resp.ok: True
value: 8.5 bar
